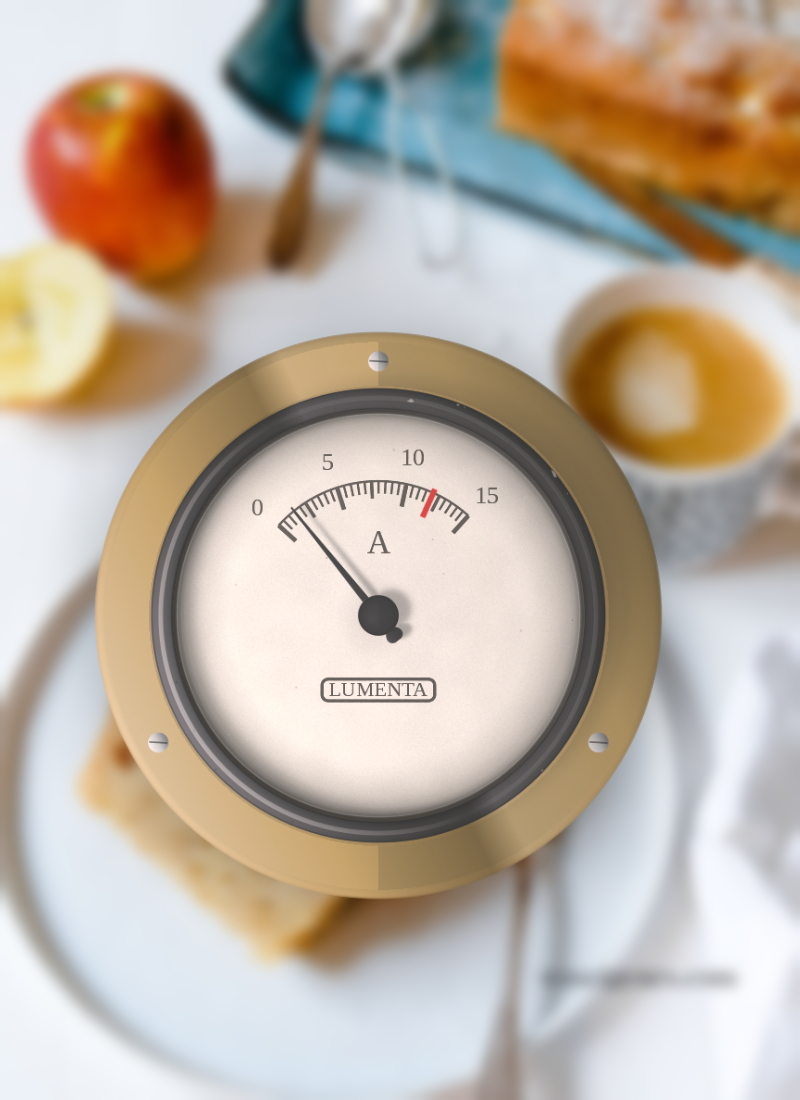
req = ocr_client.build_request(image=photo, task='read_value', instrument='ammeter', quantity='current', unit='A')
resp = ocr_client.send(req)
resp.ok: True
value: 1.5 A
